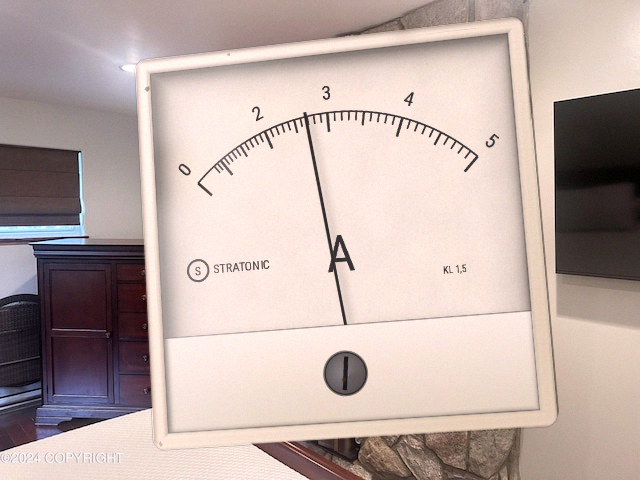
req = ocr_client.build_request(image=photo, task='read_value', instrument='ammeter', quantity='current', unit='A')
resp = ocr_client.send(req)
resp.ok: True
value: 2.7 A
